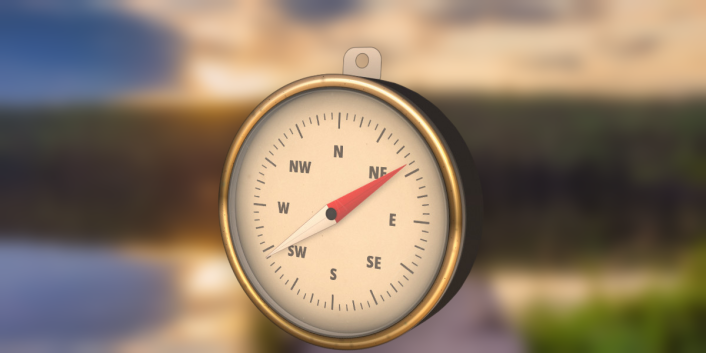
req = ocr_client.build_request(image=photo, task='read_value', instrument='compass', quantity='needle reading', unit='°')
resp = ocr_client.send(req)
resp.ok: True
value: 55 °
